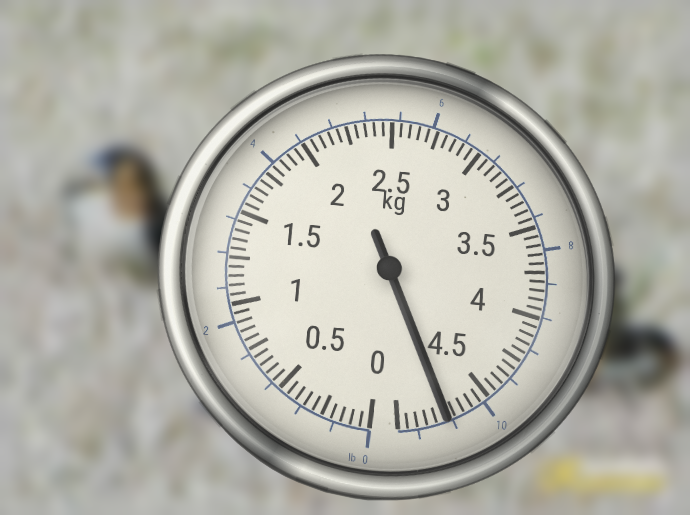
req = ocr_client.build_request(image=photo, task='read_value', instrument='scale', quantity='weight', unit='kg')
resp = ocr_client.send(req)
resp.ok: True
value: 4.75 kg
